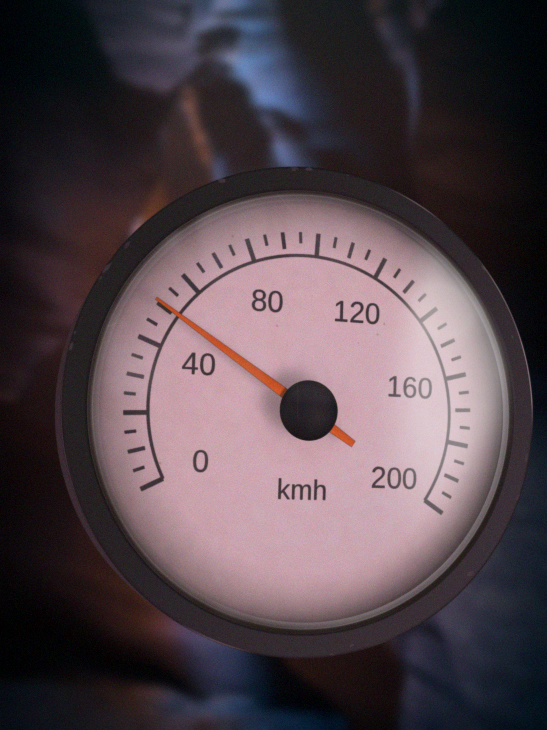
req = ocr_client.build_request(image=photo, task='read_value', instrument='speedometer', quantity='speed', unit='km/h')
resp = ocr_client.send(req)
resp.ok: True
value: 50 km/h
